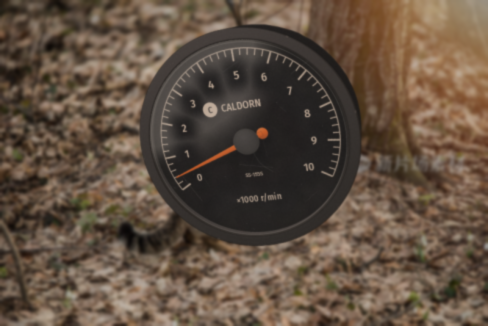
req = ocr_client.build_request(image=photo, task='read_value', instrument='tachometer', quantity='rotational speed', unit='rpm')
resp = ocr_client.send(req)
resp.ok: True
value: 400 rpm
